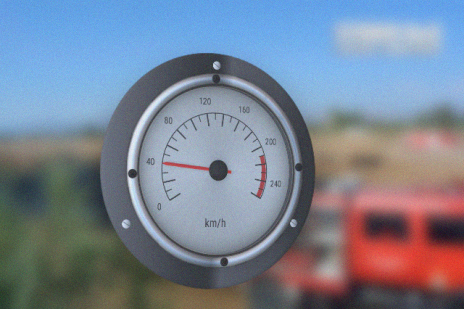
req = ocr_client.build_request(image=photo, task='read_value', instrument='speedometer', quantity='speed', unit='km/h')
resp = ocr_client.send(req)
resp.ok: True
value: 40 km/h
